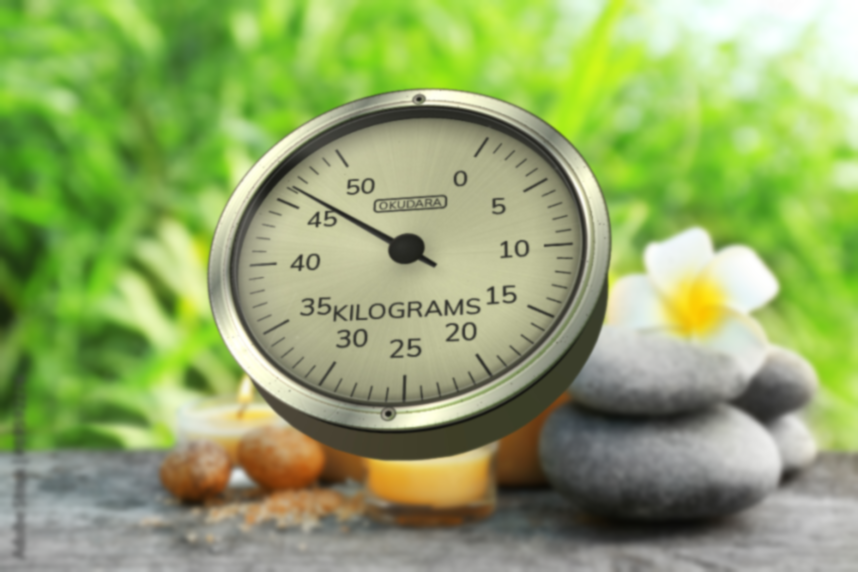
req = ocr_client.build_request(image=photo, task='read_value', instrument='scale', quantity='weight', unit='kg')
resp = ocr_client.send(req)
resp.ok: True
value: 46 kg
